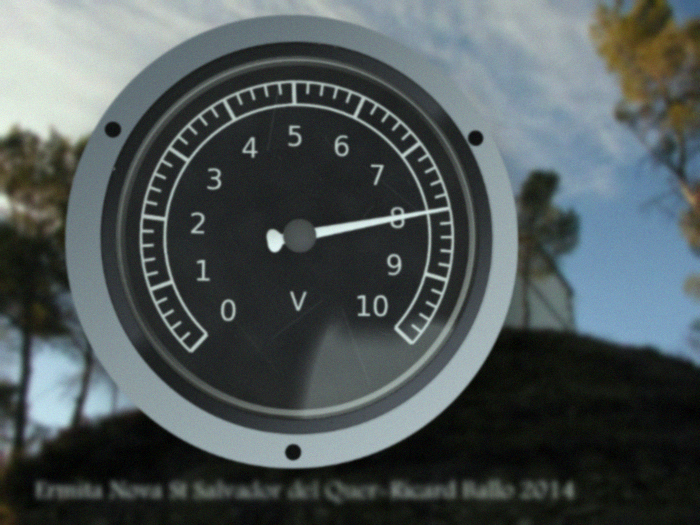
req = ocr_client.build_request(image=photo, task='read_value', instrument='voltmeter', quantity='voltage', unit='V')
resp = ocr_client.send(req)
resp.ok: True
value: 8 V
